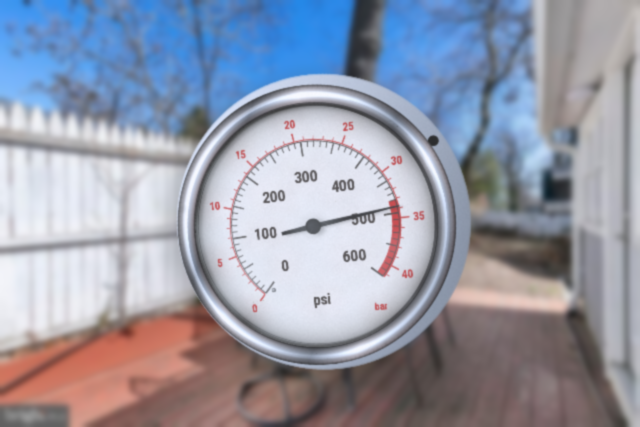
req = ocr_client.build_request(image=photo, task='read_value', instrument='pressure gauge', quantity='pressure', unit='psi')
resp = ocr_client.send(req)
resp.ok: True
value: 490 psi
